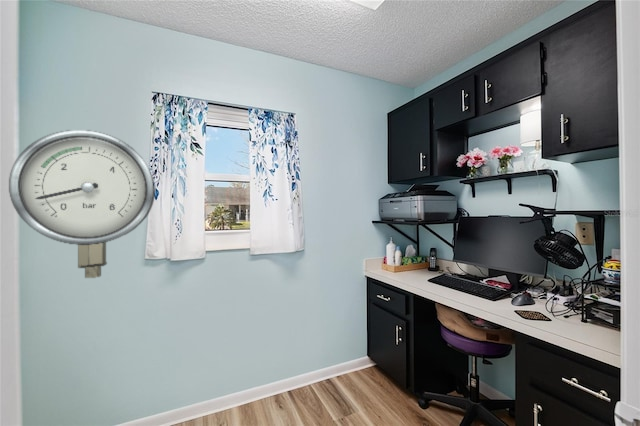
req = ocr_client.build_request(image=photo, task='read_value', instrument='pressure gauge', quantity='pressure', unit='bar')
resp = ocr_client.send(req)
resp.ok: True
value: 0.6 bar
